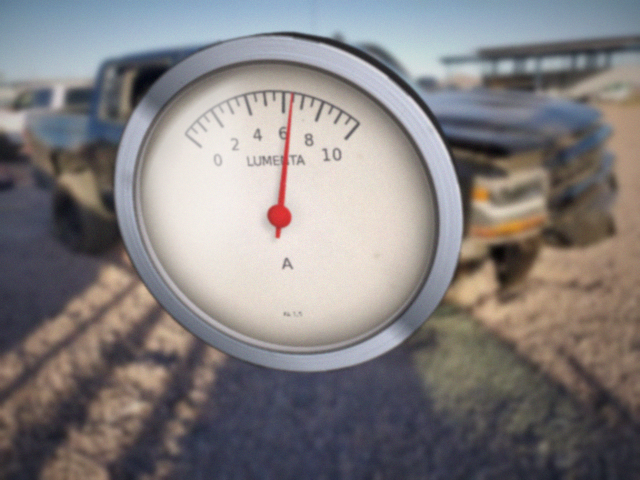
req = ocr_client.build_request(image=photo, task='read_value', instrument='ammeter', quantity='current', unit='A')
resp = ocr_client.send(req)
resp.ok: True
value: 6.5 A
